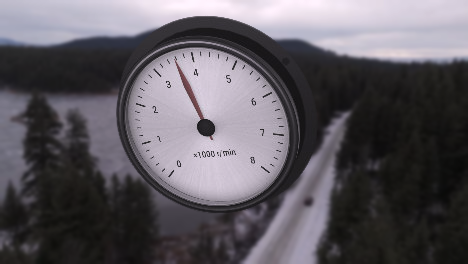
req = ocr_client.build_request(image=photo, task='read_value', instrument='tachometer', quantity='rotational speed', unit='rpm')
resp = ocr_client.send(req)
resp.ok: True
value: 3600 rpm
